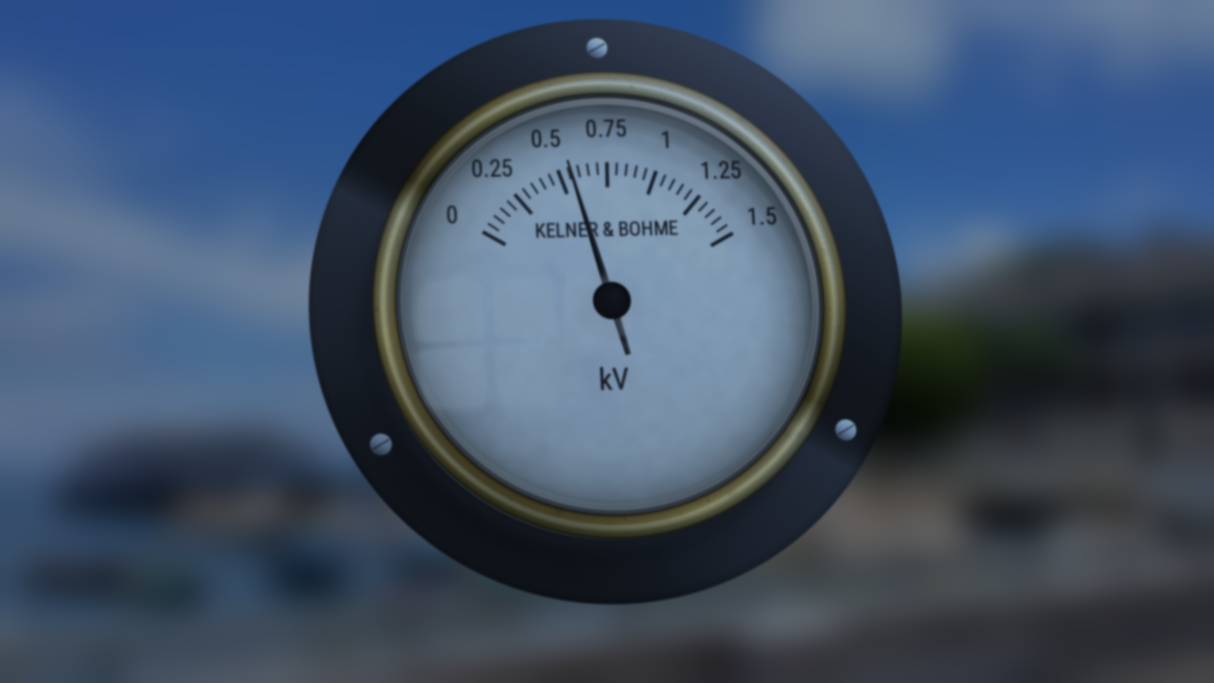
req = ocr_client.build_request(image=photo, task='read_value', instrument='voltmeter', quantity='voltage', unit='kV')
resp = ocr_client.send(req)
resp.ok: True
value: 0.55 kV
